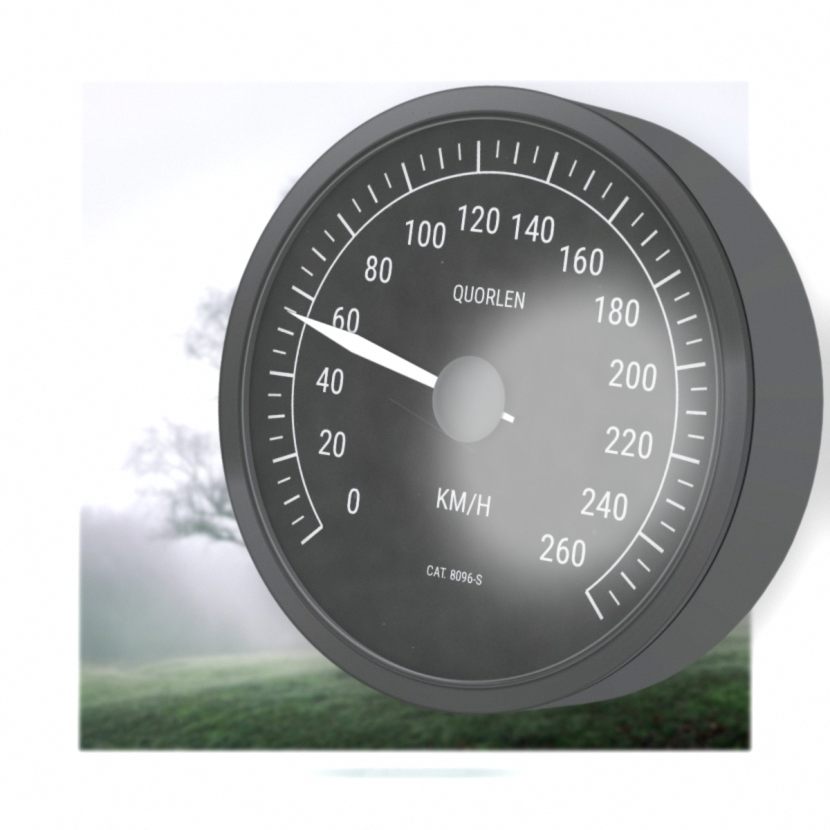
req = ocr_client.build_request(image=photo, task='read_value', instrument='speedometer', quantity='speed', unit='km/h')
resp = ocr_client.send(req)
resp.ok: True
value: 55 km/h
